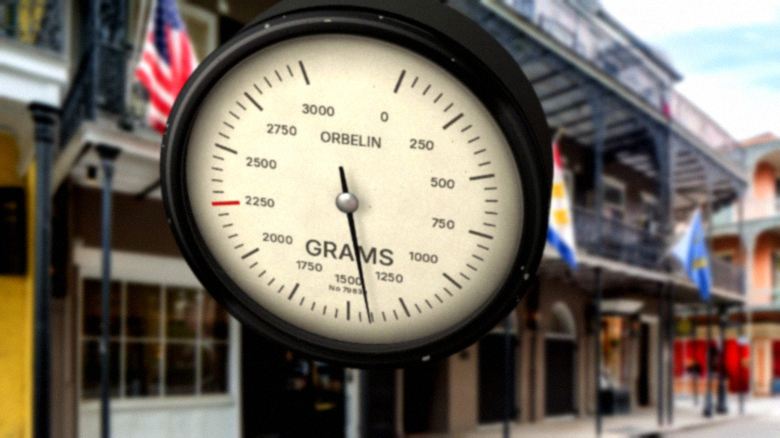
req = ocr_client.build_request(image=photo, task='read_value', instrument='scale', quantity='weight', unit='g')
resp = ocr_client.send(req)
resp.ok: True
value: 1400 g
